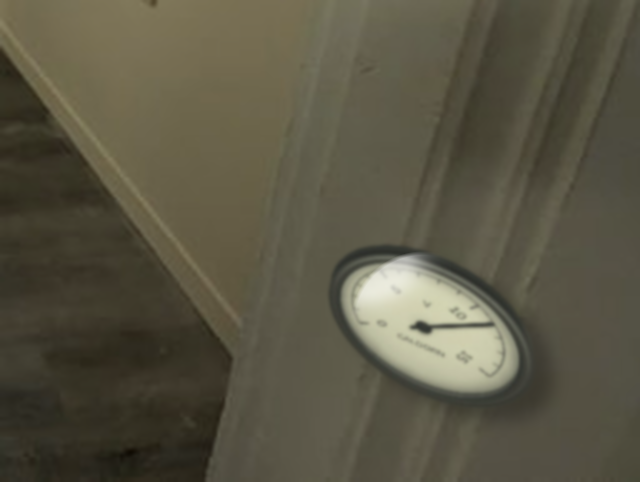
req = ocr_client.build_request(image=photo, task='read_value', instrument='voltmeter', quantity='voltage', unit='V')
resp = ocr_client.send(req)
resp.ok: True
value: 11 V
